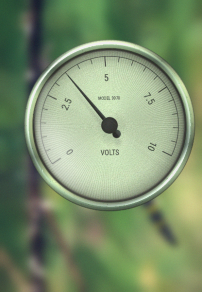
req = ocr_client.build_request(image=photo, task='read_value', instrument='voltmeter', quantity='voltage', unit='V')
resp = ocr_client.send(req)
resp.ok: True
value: 3.5 V
